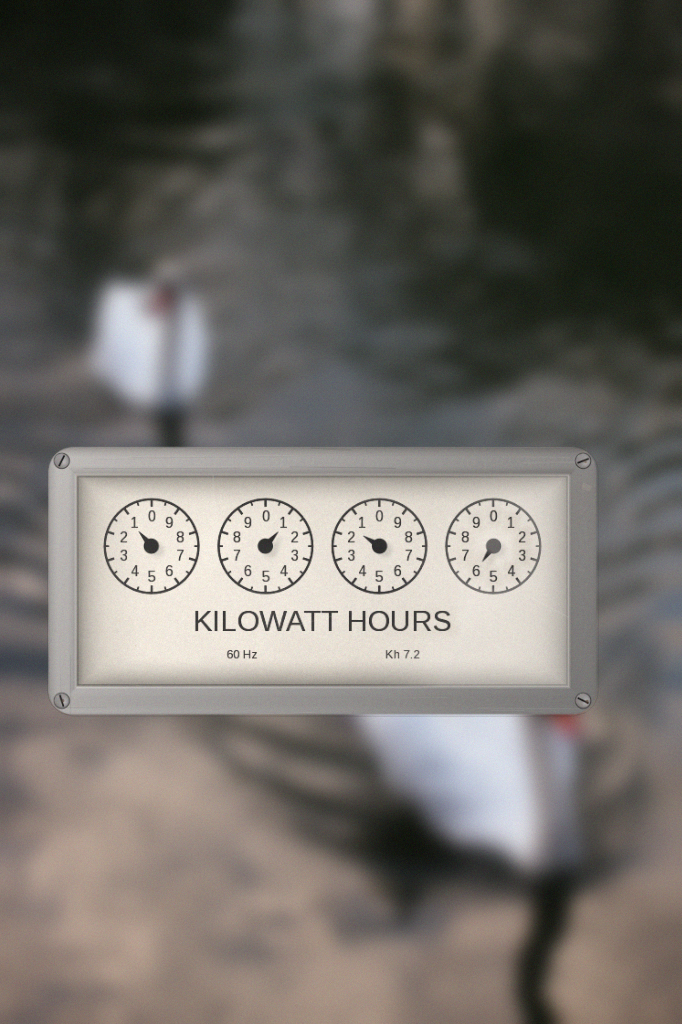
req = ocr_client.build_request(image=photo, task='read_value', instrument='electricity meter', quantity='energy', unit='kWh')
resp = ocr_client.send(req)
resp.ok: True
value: 1116 kWh
